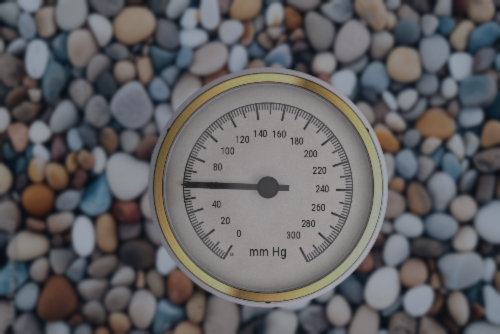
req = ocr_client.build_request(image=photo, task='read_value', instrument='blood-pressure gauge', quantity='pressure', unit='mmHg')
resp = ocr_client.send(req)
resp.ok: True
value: 60 mmHg
